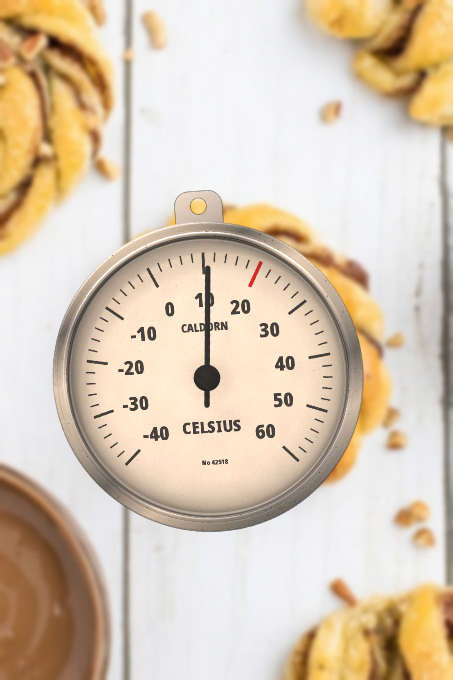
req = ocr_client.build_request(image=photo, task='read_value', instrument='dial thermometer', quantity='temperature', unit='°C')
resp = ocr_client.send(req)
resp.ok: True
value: 11 °C
